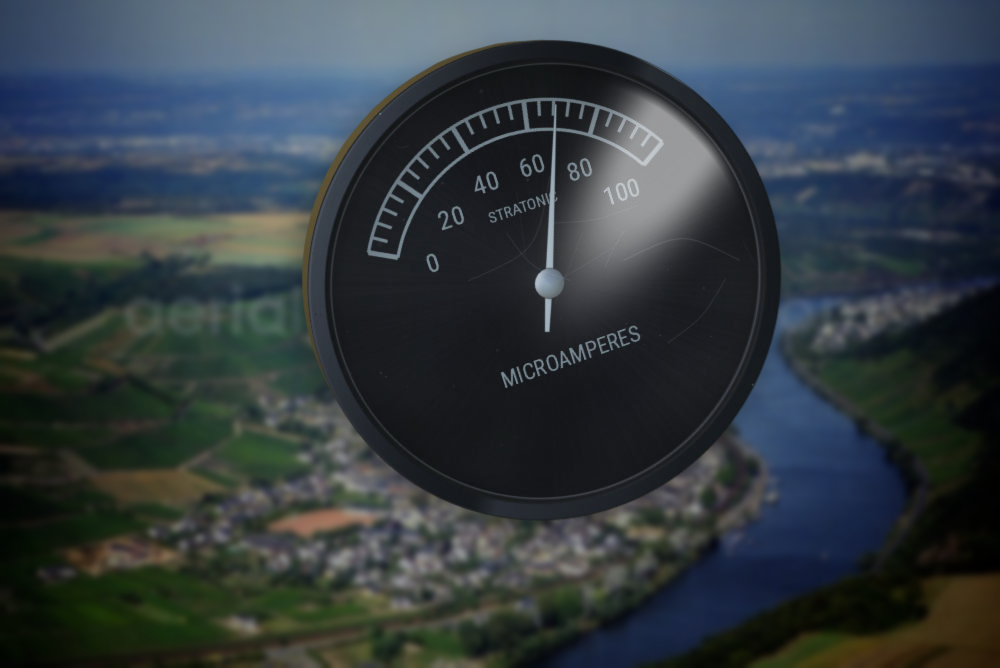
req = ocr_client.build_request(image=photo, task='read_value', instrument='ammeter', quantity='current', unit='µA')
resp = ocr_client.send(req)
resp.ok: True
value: 68 µA
